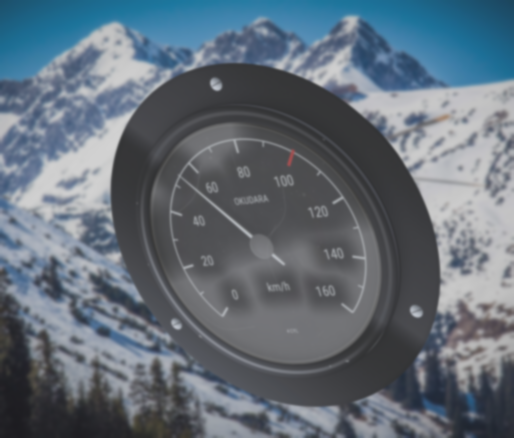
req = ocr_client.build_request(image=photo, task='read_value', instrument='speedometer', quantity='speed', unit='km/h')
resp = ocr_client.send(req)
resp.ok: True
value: 55 km/h
